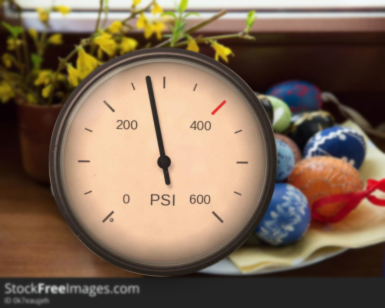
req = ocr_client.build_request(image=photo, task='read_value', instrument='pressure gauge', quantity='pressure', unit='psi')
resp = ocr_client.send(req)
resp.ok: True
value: 275 psi
